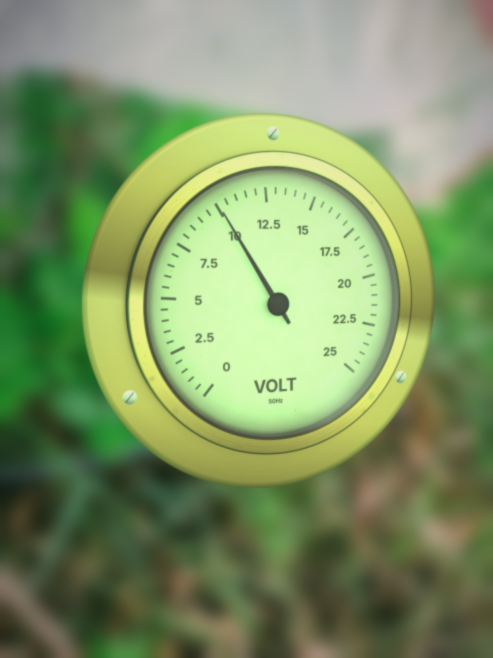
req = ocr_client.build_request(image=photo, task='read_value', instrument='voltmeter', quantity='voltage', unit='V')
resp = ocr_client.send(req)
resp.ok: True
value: 10 V
